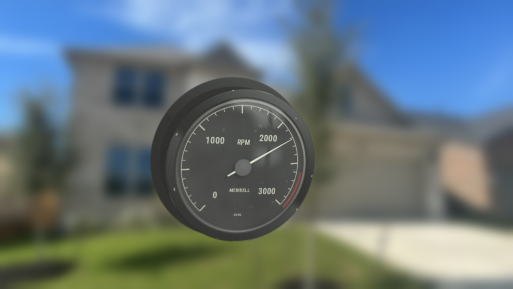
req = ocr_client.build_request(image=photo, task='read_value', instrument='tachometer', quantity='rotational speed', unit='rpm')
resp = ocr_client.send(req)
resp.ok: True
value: 2200 rpm
